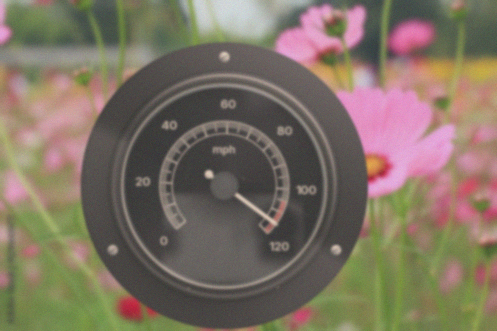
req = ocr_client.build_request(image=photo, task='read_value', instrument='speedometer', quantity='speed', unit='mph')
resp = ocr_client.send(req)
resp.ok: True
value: 115 mph
